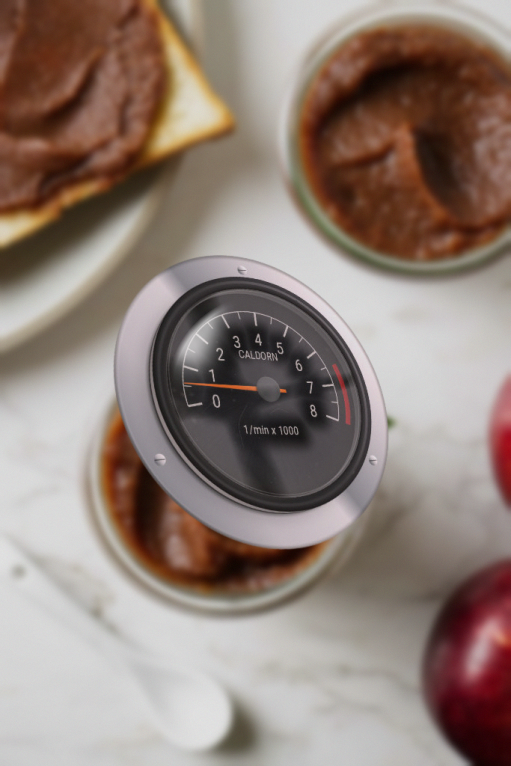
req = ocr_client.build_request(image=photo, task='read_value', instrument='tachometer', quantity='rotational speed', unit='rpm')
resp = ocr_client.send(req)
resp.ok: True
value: 500 rpm
